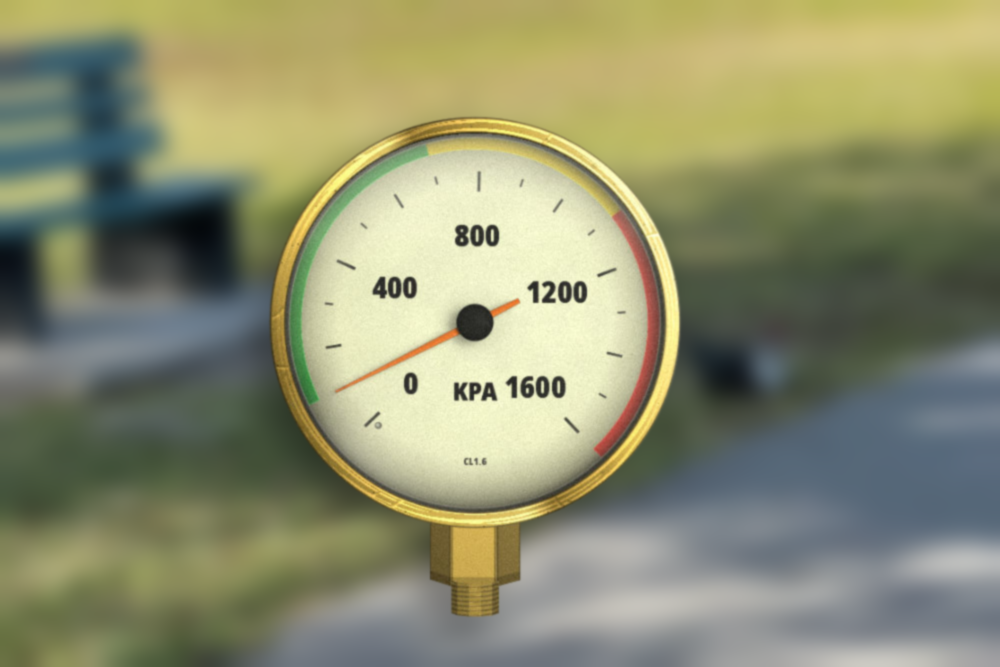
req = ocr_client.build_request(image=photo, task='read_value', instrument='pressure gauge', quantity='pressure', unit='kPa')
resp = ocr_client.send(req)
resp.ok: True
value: 100 kPa
